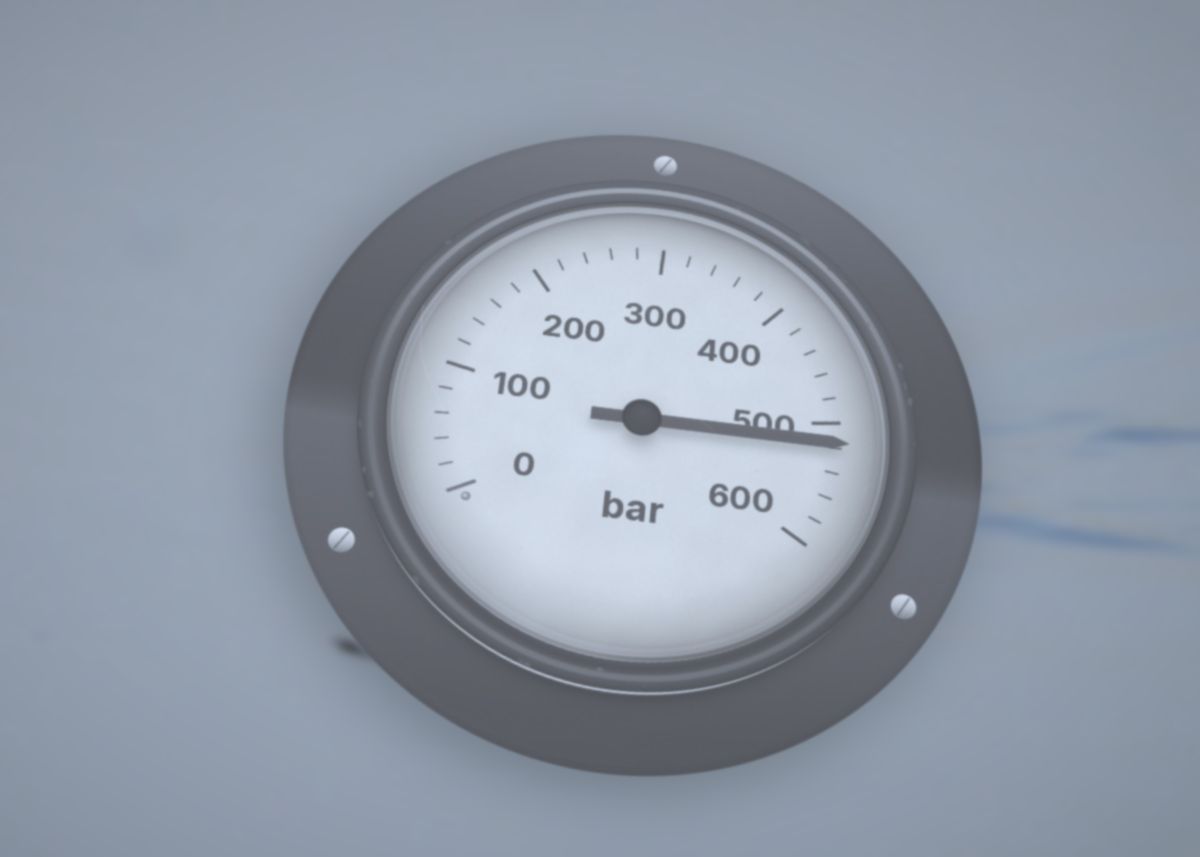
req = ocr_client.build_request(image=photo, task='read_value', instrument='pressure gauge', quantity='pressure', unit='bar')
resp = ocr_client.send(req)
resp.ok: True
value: 520 bar
